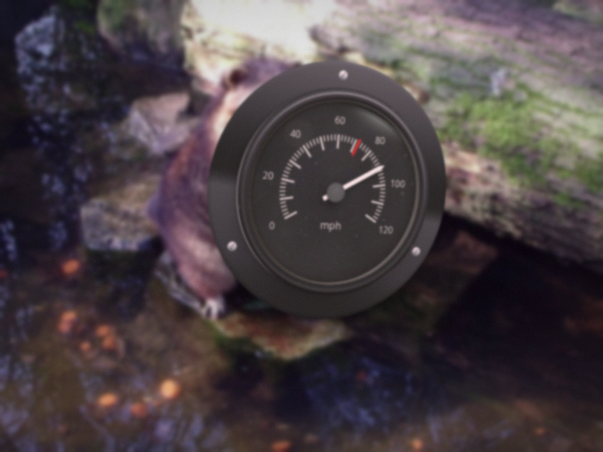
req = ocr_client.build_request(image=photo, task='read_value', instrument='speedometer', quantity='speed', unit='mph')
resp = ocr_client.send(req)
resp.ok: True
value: 90 mph
